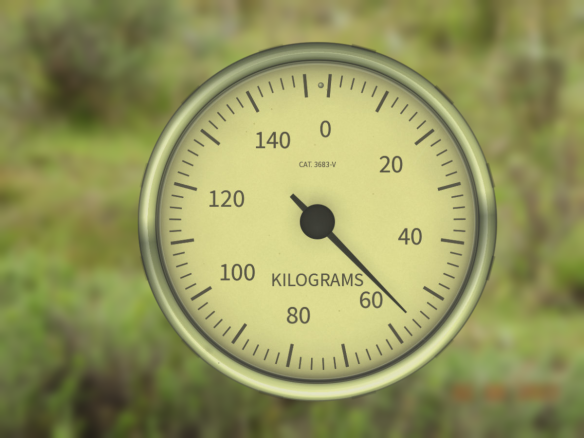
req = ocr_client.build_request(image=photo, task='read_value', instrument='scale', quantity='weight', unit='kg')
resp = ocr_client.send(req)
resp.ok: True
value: 56 kg
